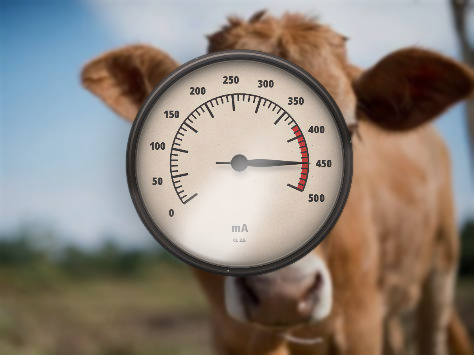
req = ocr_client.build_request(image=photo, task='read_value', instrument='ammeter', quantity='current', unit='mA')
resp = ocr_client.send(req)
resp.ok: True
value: 450 mA
